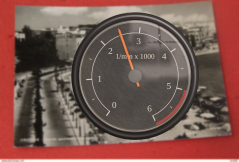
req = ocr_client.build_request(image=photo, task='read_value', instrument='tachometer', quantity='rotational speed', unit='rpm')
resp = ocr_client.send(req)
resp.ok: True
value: 2500 rpm
